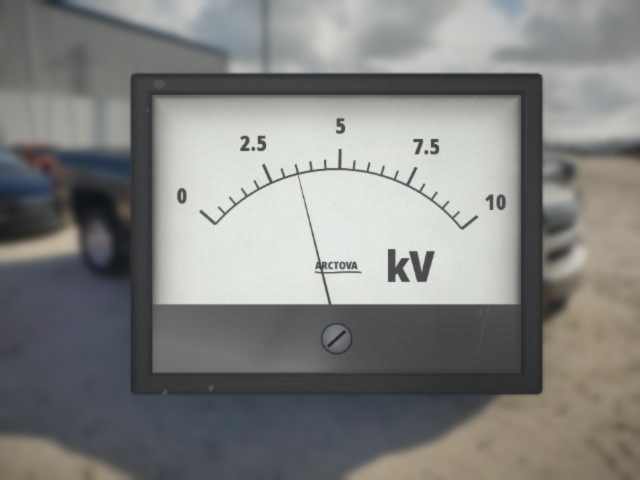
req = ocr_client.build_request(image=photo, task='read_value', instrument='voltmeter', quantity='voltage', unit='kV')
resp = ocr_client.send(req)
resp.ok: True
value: 3.5 kV
